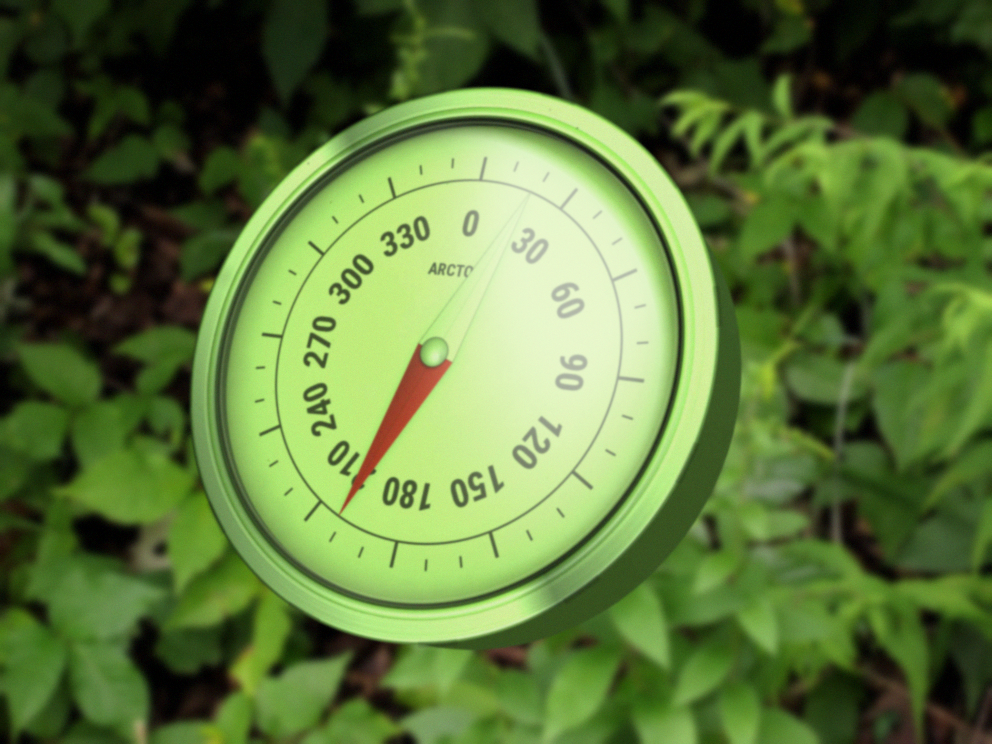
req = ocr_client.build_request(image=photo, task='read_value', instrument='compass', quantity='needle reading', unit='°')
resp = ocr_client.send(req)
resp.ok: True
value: 200 °
